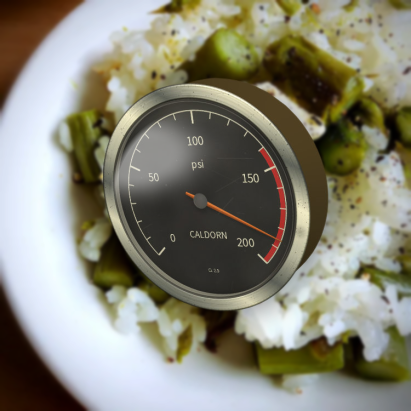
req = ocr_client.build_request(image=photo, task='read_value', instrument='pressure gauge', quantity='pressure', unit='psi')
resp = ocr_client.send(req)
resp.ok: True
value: 185 psi
